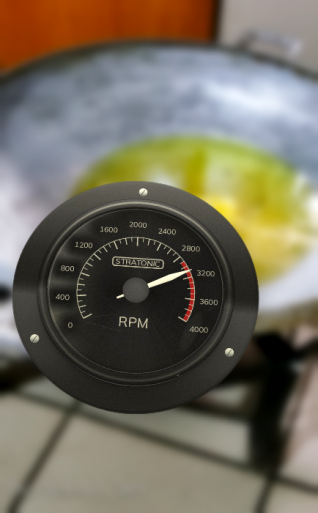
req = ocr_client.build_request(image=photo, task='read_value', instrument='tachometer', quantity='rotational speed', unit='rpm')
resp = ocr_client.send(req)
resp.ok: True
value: 3100 rpm
